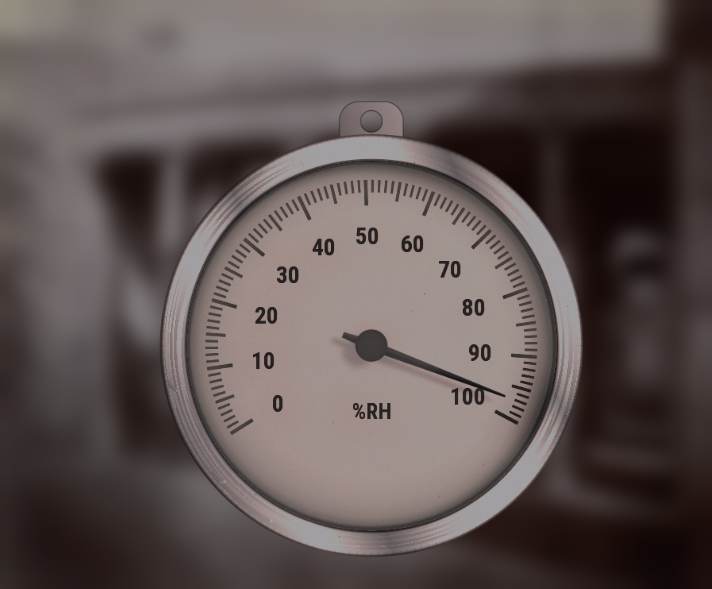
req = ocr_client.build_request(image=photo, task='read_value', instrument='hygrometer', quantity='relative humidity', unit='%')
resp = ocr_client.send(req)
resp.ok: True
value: 97 %
